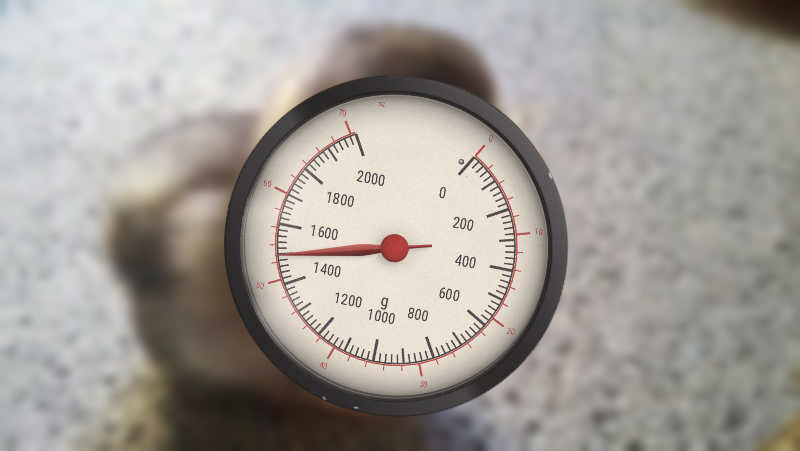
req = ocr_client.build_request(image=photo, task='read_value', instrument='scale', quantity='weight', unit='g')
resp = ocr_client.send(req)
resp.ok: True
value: 1500 g
